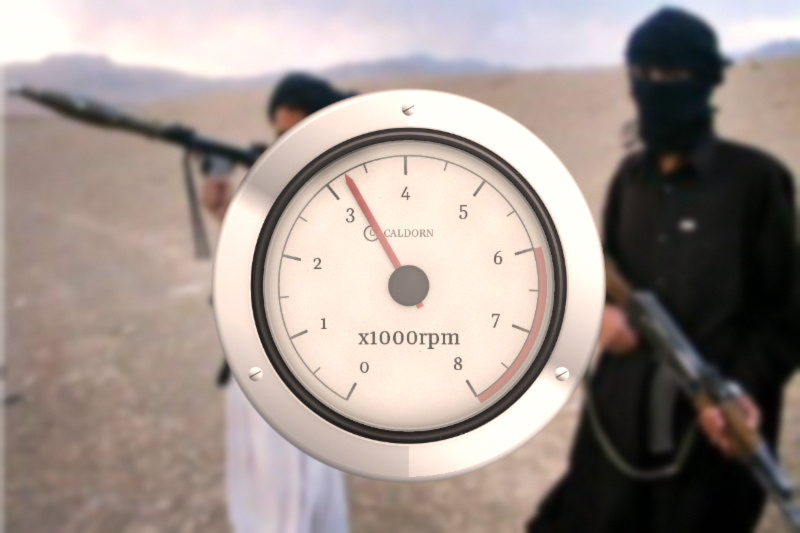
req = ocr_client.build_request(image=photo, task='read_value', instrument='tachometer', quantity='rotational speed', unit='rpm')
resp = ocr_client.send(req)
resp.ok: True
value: 3250 rpm
